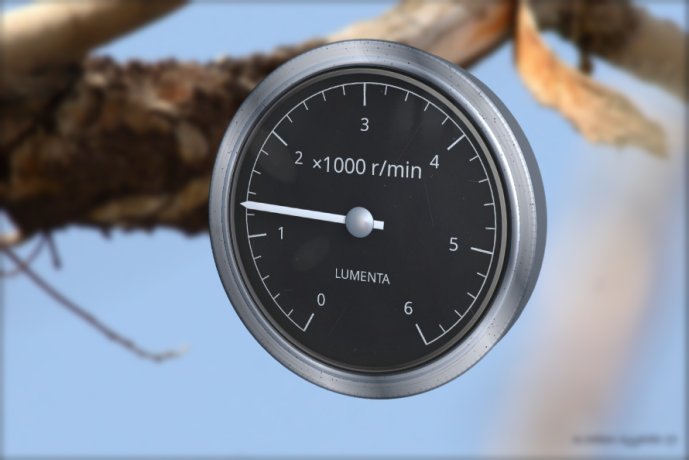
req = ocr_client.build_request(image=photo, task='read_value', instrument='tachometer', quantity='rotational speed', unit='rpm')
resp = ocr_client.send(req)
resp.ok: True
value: 1300 rpm
